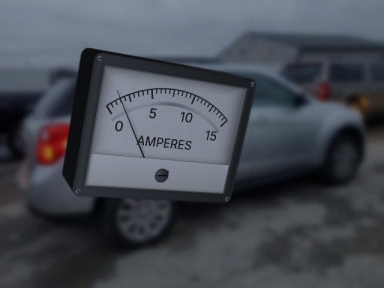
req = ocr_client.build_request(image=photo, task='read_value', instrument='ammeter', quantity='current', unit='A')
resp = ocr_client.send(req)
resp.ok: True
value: 1.5 A
